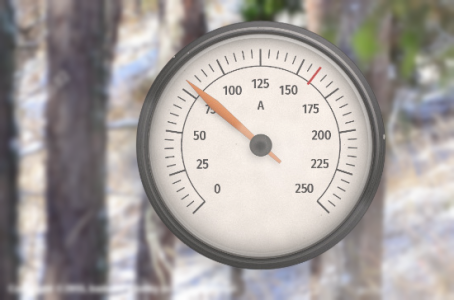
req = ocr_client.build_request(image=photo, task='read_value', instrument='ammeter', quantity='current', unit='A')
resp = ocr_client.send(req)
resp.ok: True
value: 80 A
